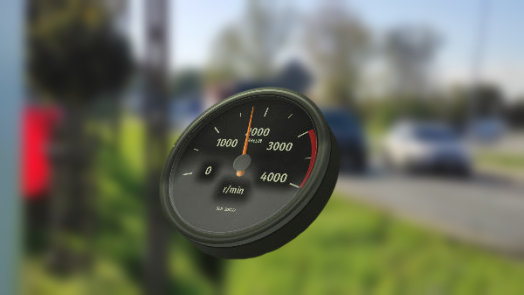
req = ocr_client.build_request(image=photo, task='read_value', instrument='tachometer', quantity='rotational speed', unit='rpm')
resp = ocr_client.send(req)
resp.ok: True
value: 1750 rpm
